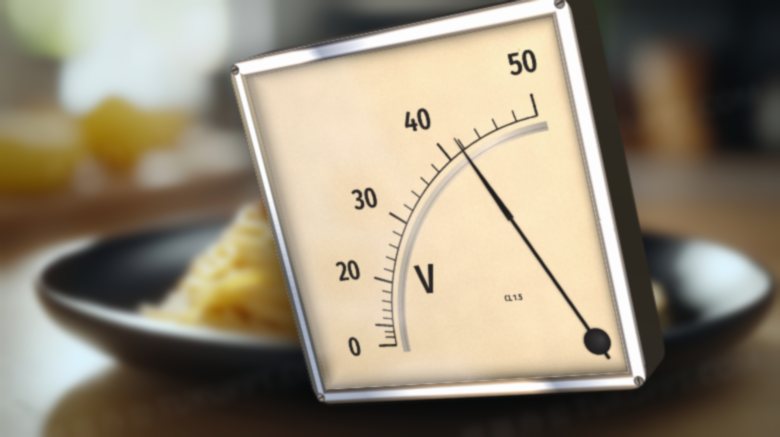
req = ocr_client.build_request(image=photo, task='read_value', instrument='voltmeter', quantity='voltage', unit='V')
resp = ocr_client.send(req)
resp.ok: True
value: 42 V
